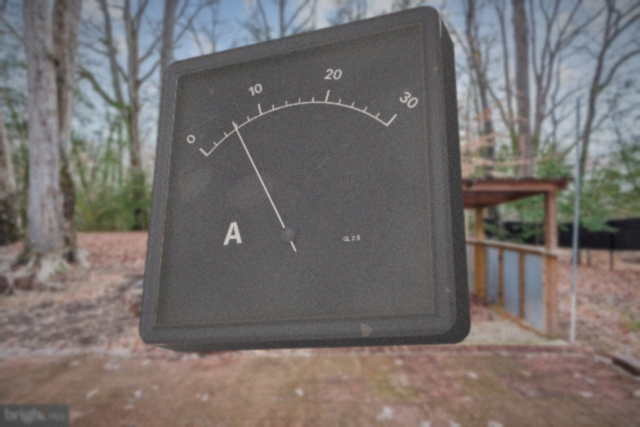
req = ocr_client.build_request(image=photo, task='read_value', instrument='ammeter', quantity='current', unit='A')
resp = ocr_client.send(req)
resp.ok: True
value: 6 A
